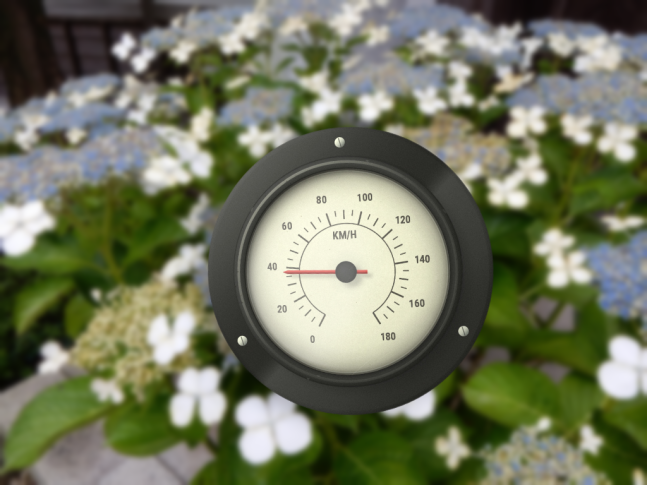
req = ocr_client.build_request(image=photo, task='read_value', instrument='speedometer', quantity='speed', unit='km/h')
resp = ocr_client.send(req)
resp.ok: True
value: 37.5 km/h
